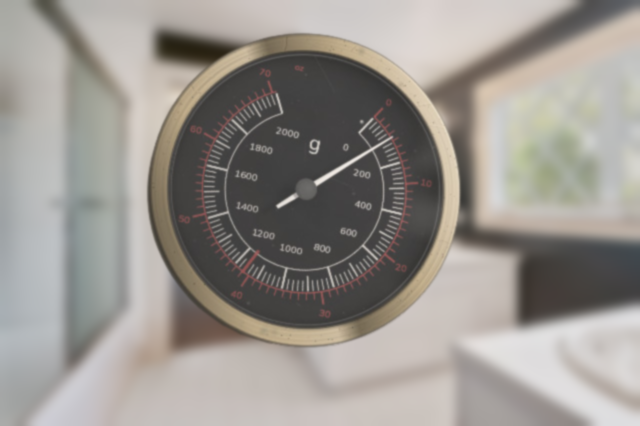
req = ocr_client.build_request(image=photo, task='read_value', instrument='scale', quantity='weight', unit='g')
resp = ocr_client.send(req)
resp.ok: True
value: 100 g
